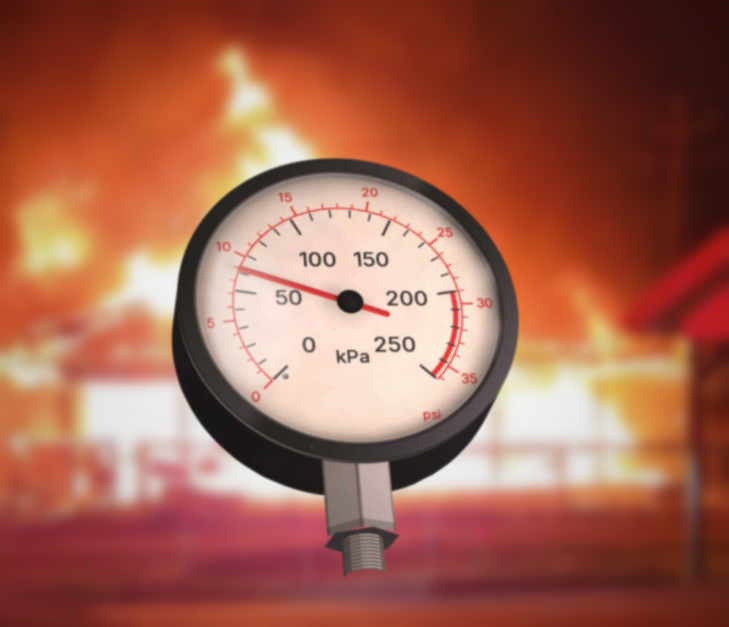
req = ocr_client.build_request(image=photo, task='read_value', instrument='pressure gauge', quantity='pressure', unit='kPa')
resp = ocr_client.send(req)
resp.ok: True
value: 60 kPa
